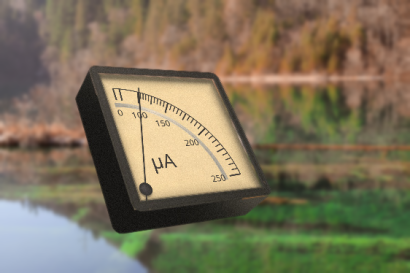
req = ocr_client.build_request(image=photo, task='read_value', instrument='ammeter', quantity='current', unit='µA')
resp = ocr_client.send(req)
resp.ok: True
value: 100 µA
